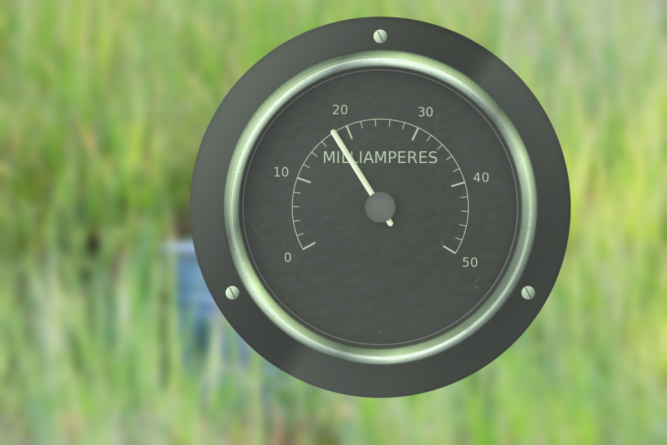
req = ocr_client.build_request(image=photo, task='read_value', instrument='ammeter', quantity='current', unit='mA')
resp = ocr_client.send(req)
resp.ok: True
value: 18 mA
